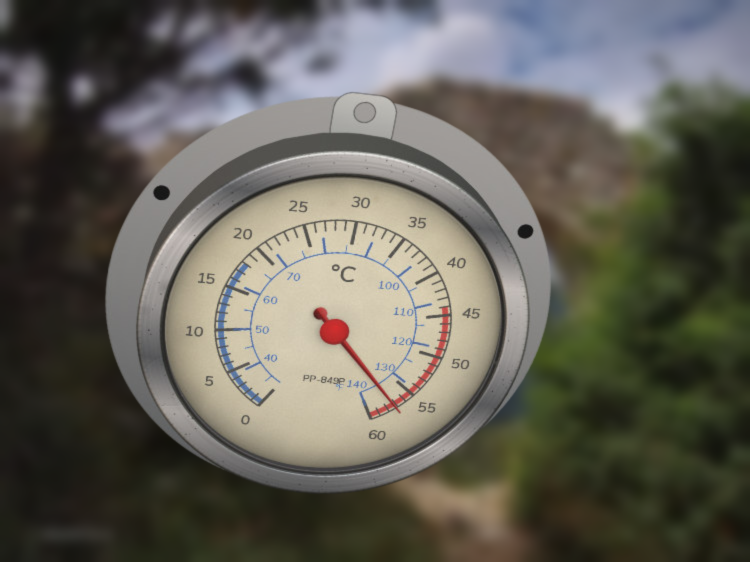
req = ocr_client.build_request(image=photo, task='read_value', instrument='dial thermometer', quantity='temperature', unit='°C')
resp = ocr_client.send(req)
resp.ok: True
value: 57 °C
